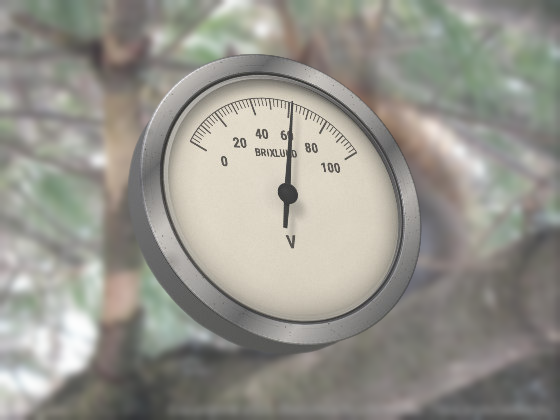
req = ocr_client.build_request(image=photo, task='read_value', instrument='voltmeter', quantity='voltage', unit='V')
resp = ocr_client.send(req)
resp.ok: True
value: 60 V
